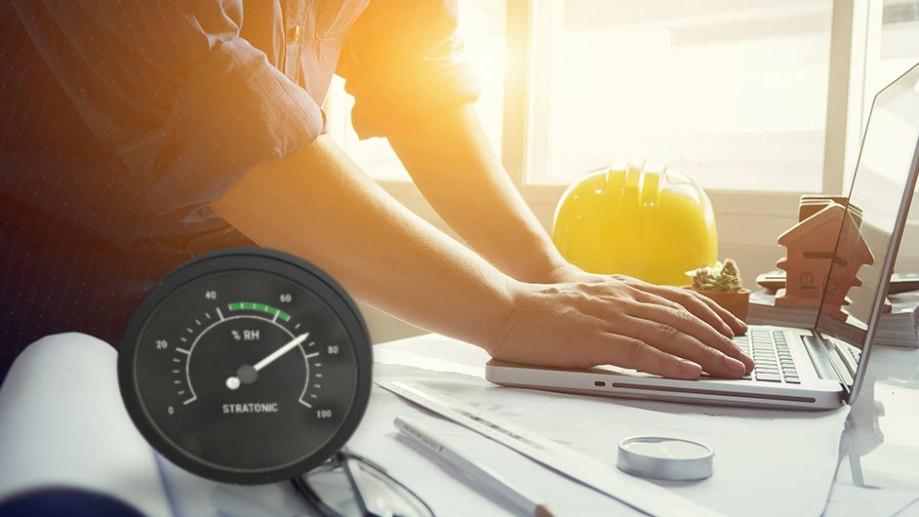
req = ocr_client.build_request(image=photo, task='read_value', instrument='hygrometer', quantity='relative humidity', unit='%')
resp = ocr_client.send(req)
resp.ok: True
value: 72 %
